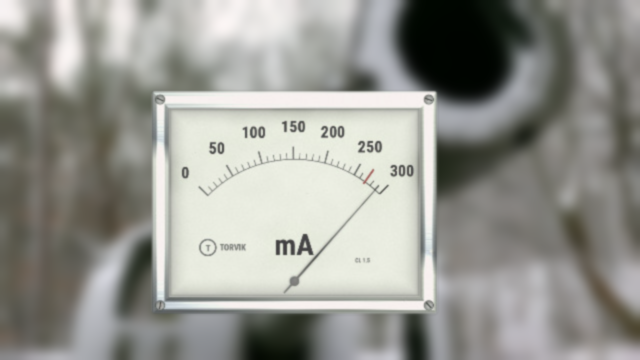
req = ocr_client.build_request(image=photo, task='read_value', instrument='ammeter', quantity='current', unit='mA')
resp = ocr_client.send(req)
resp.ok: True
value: 290 mA
